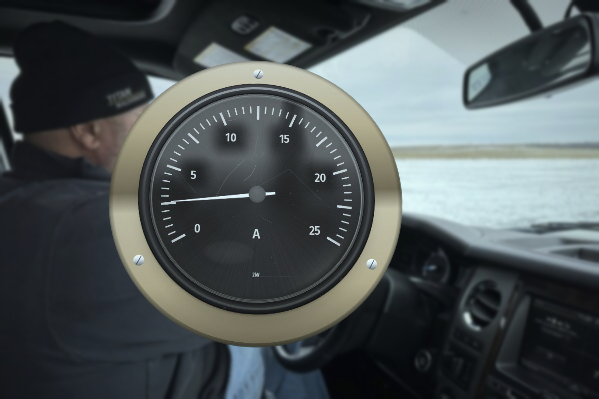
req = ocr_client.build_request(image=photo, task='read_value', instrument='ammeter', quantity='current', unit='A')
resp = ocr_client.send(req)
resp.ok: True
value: 2.5 A
